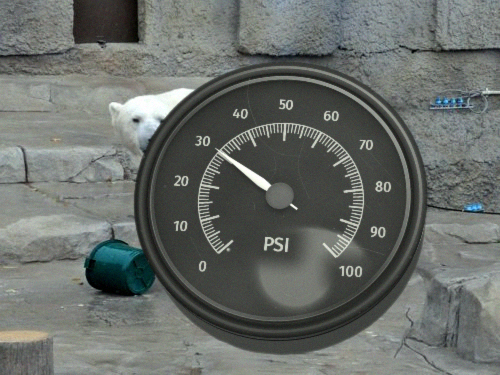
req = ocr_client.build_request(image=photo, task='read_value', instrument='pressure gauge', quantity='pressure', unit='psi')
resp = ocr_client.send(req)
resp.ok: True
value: 30 psi
